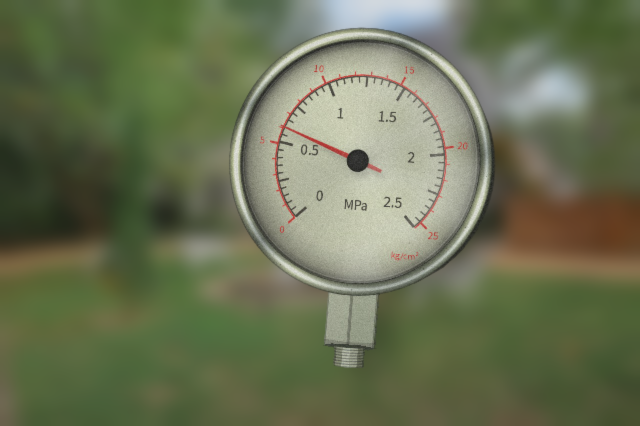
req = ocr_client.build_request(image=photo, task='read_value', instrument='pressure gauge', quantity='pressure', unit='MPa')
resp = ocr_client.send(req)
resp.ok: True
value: 0.6 MPa
